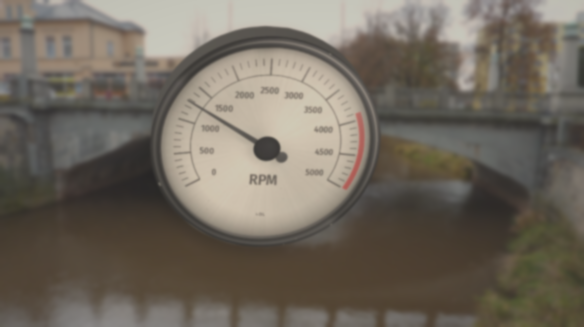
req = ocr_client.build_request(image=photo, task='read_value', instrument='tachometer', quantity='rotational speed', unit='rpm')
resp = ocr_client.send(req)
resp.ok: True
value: 1300 rpm
